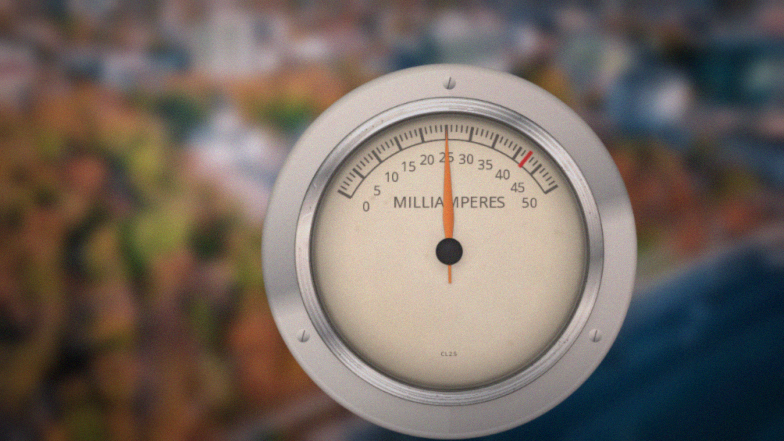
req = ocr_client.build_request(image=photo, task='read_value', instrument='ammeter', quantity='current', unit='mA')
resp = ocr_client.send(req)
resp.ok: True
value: 25 mA
